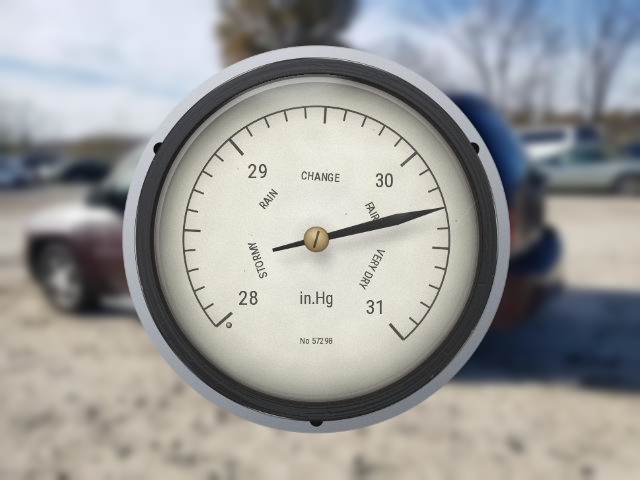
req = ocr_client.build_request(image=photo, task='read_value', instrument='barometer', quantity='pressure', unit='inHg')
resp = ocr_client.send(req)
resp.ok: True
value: 30.3 inHg
